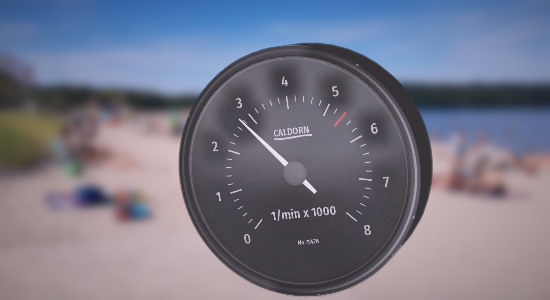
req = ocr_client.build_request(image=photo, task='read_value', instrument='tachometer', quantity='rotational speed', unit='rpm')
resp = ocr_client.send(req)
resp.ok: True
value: 2800 rpm
